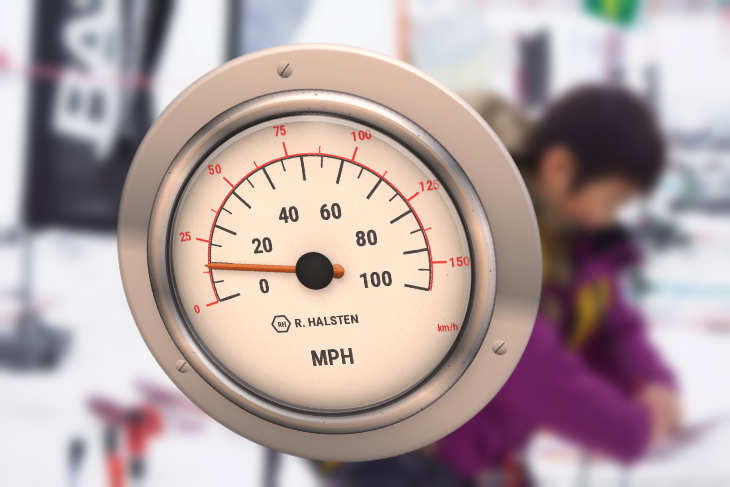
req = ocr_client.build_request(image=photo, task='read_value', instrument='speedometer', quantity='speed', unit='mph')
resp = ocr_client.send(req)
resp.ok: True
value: 10 mph
